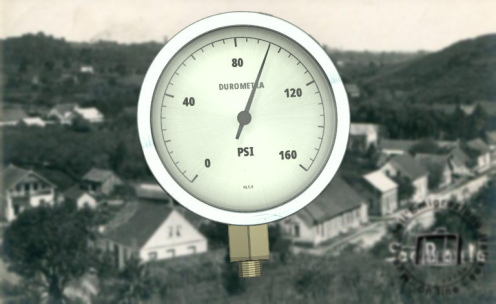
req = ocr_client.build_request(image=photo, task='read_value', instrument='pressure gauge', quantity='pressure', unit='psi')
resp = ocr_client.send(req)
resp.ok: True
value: 95 psi
